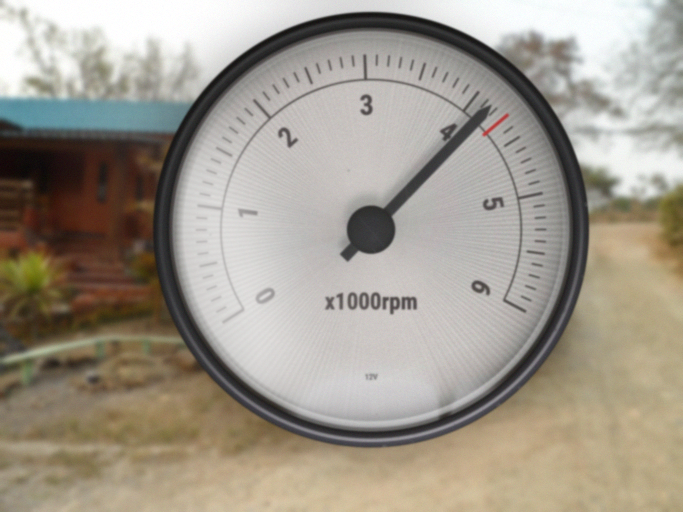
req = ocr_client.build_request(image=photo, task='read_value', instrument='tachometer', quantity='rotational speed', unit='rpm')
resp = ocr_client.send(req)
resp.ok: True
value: 4150 rpm
